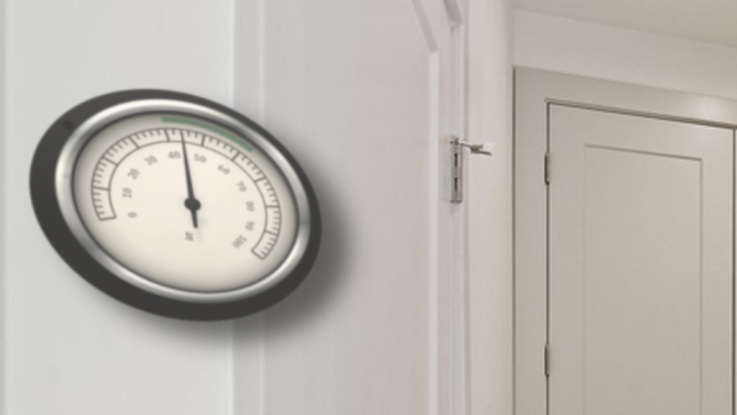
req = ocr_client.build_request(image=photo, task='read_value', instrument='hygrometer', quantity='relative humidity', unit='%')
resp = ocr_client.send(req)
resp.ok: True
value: 44 %
